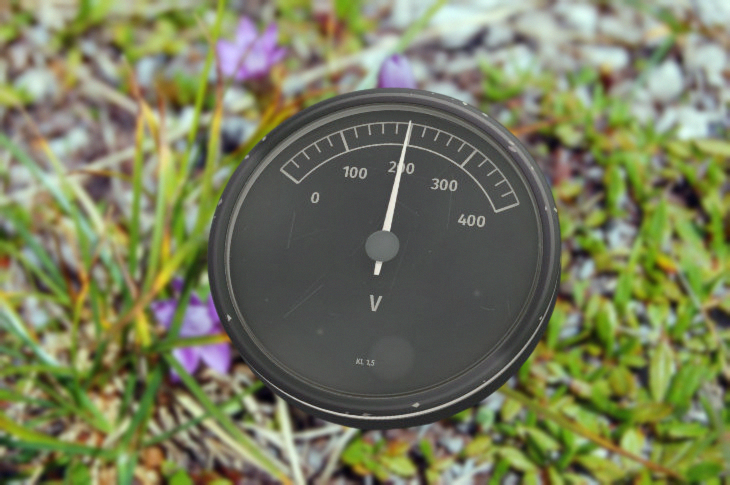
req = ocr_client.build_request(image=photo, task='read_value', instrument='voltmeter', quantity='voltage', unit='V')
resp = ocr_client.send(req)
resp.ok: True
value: 200 V
